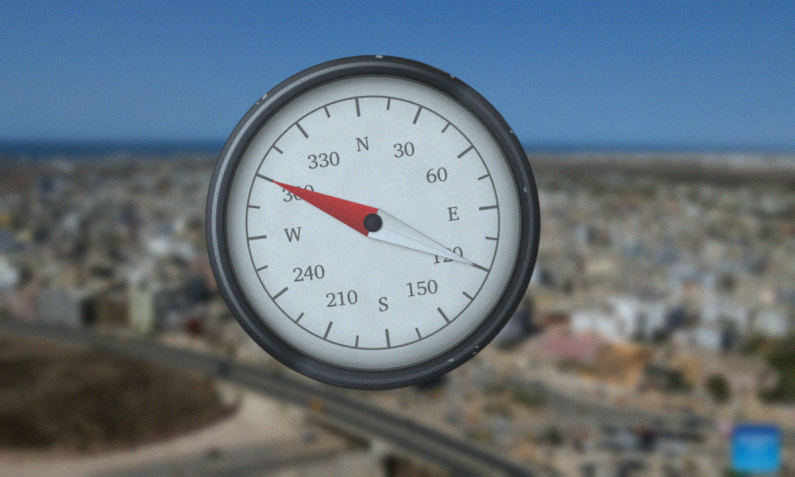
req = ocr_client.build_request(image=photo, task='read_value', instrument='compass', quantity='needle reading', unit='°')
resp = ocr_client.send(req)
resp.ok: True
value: 300 °
